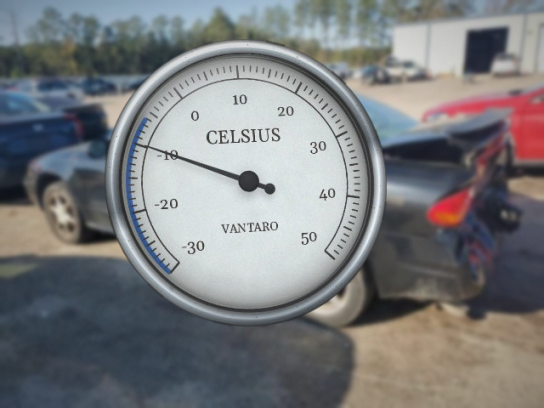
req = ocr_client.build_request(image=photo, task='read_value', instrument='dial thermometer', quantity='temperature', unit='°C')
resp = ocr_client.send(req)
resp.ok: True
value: -10 °C
